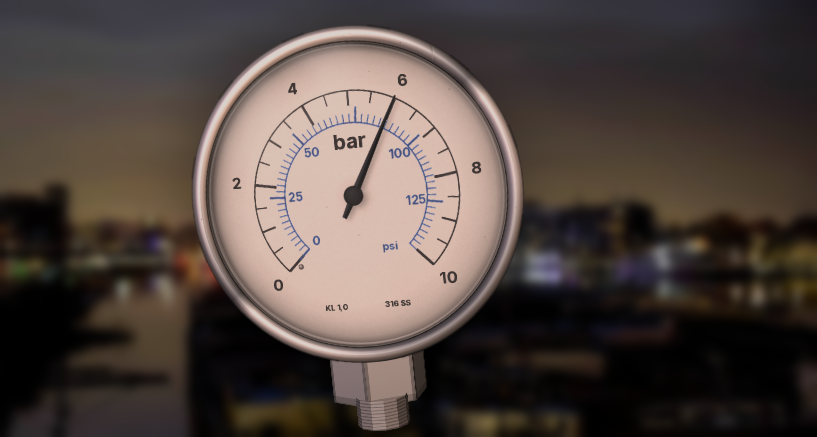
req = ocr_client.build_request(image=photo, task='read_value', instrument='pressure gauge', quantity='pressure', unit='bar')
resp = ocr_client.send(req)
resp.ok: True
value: 6 bar
